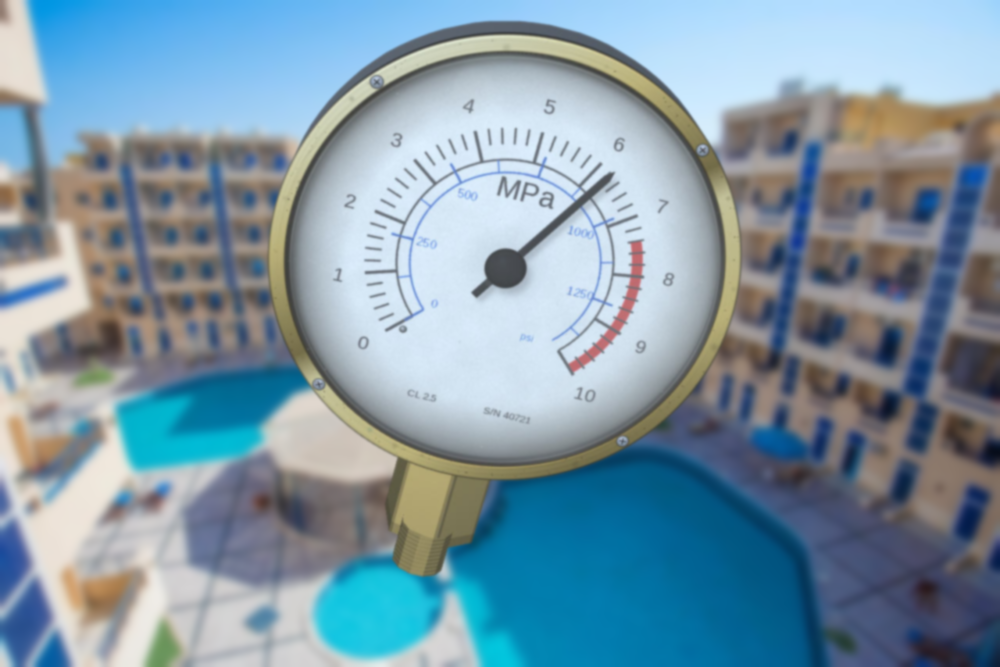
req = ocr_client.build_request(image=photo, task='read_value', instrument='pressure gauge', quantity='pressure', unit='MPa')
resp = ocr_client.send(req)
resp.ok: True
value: 6.2 MPa
